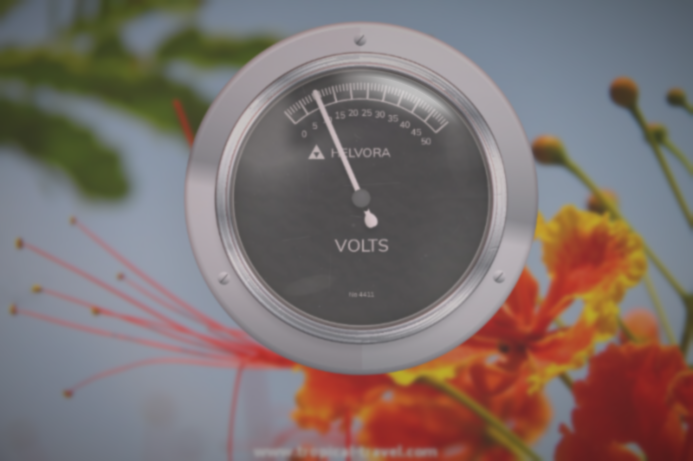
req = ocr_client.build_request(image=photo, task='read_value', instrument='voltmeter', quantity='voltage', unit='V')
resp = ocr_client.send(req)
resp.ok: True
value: 10 V
